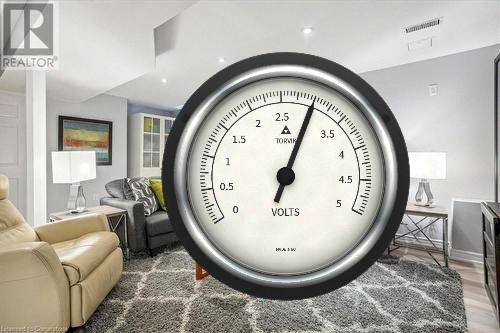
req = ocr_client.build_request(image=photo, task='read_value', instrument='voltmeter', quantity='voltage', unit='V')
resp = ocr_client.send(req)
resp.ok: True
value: 3 V
